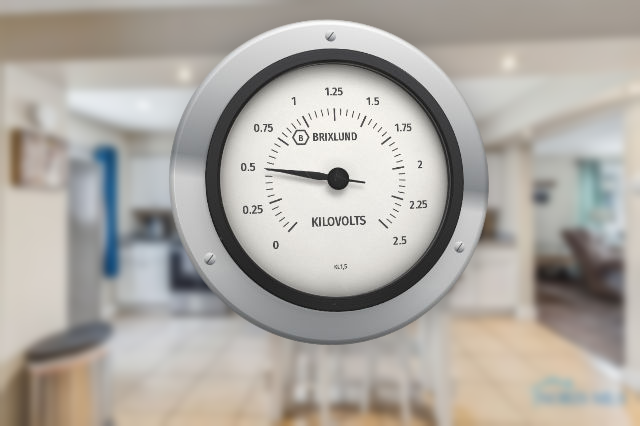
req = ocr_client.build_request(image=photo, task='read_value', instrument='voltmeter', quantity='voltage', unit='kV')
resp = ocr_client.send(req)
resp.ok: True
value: 0.5 kV
